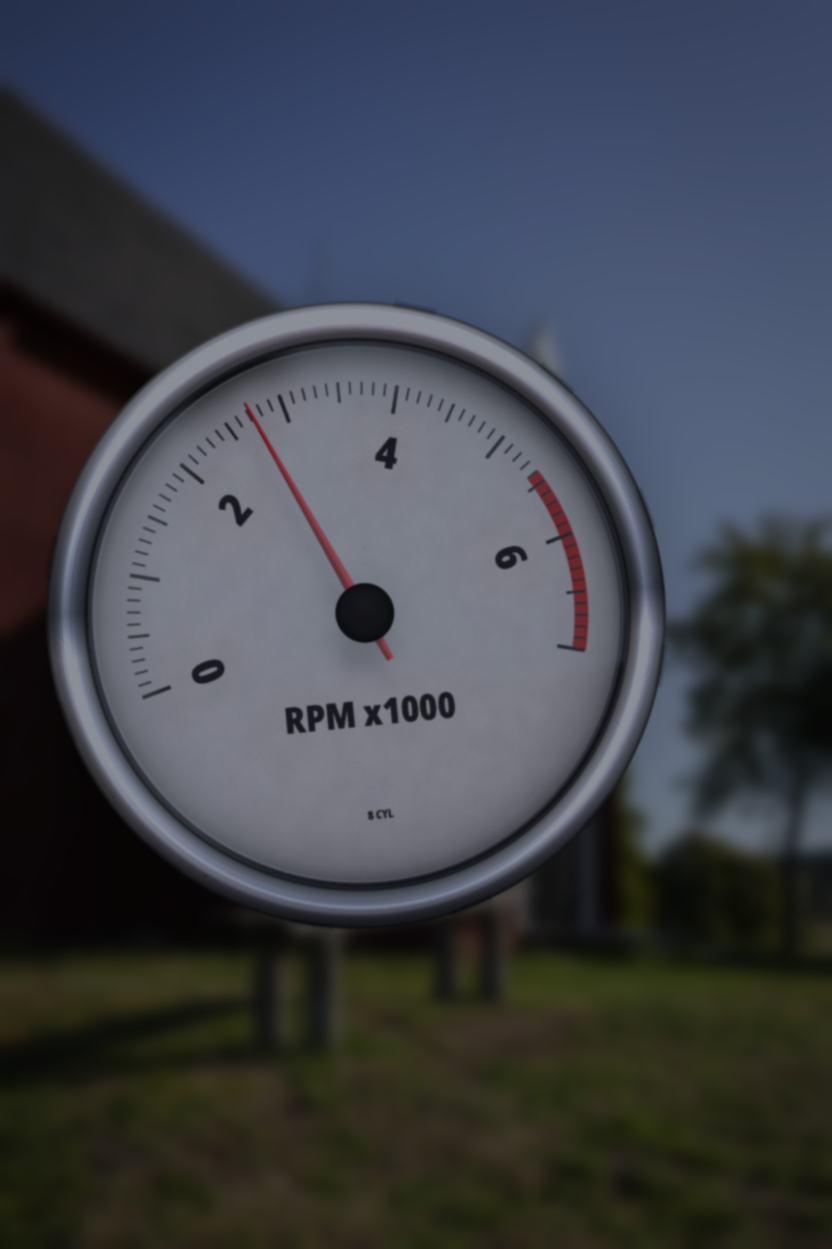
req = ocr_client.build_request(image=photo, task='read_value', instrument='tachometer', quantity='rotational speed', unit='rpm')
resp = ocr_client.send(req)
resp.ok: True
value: 2700 rpm
